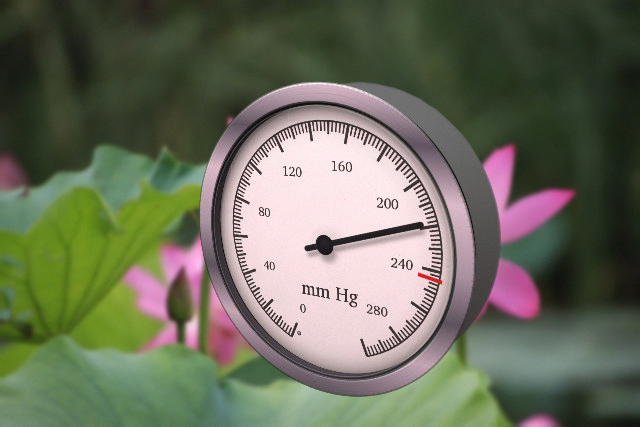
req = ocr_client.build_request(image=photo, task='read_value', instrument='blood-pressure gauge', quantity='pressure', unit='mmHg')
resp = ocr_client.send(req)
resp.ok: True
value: 218 mmHg
